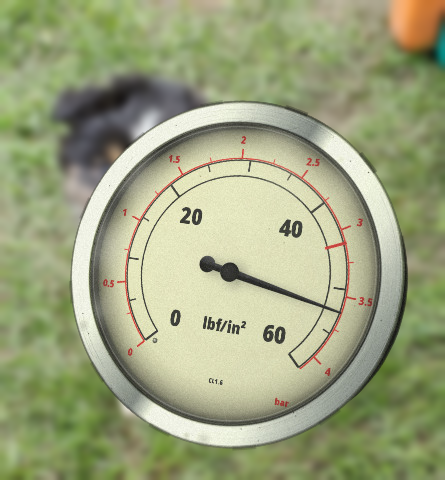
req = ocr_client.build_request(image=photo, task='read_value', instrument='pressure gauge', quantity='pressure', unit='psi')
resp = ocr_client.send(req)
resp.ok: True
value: 52.5 psi
